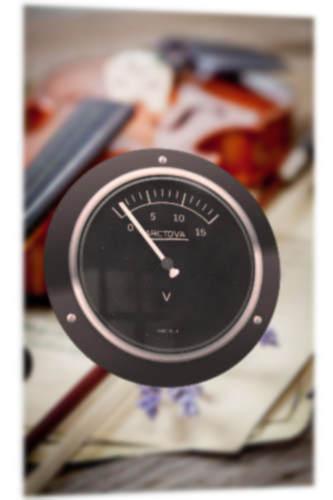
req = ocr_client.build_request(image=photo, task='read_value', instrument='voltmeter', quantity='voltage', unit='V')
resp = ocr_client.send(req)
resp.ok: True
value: 1 V
